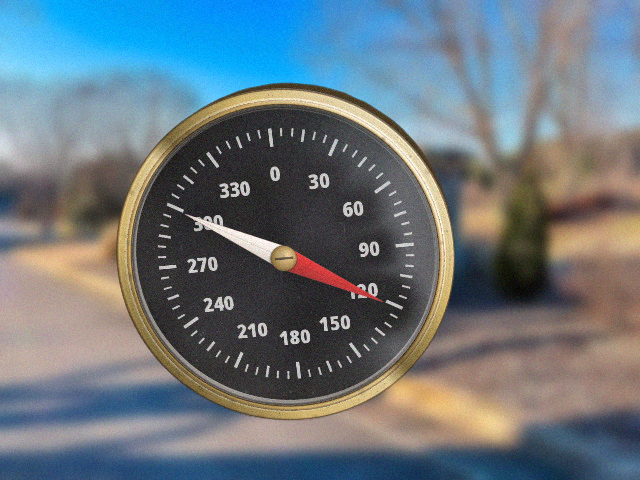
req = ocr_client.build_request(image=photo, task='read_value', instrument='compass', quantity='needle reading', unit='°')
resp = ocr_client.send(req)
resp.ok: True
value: 120 °
